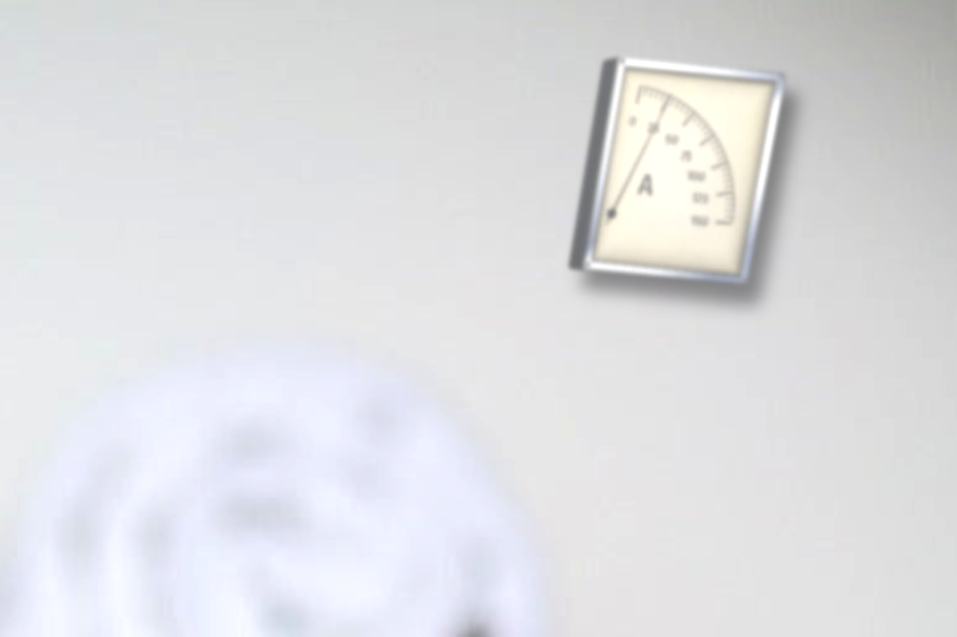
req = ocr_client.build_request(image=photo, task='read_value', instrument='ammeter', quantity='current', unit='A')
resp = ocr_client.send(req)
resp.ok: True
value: 25 A
